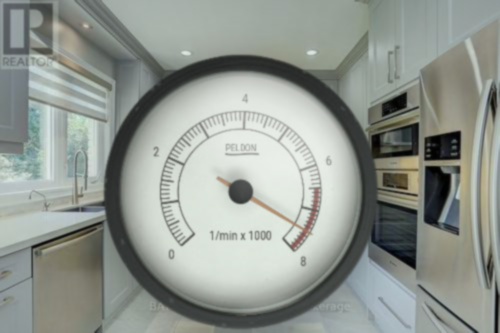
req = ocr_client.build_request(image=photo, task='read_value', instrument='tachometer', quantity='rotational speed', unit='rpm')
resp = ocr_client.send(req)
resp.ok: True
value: 7500 rpm
